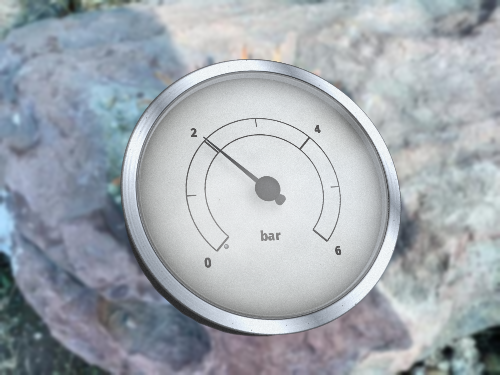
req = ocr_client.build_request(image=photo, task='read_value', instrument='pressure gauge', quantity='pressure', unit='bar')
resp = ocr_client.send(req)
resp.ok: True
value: 2 bar
